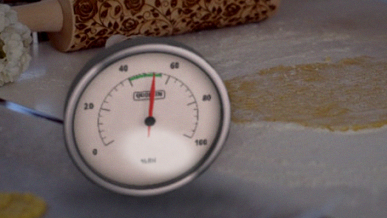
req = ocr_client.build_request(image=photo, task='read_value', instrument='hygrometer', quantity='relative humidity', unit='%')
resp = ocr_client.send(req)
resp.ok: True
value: 52 %
